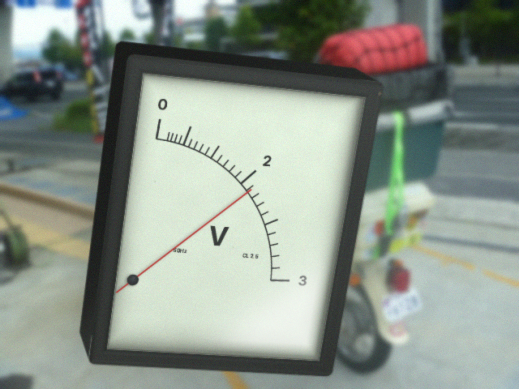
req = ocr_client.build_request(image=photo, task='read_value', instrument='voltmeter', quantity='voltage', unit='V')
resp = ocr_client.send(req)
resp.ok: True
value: 2.1 V
